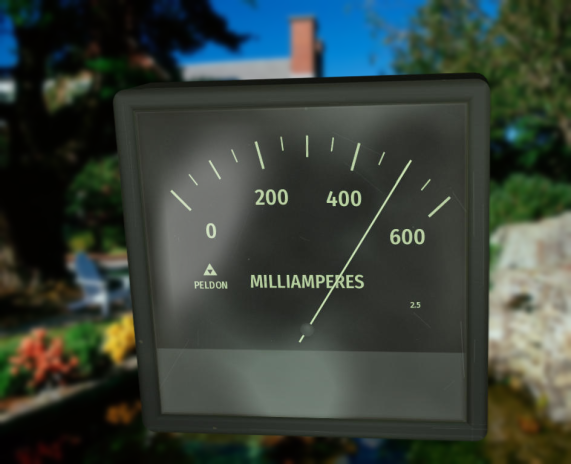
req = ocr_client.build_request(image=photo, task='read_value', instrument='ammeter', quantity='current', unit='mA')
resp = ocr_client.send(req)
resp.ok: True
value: 500 mA
